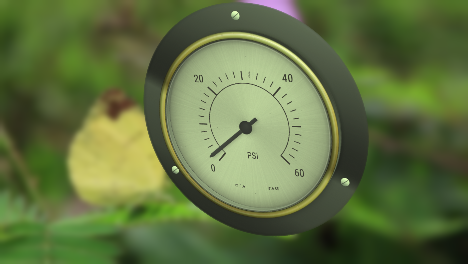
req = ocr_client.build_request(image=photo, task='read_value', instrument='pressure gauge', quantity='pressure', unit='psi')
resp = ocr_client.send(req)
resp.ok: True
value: 2 psi
